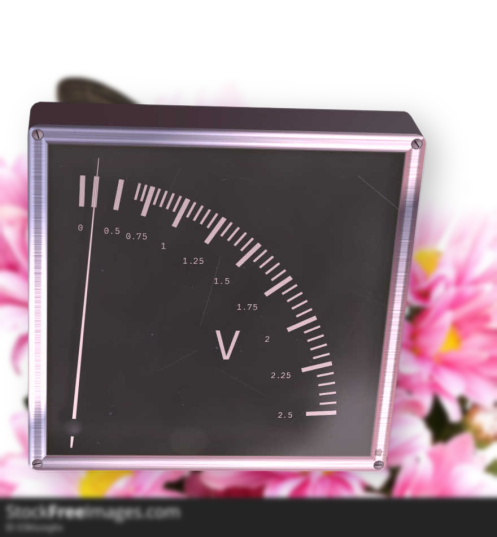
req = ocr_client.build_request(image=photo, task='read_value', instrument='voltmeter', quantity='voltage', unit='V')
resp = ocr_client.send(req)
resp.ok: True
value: 0.25 V
